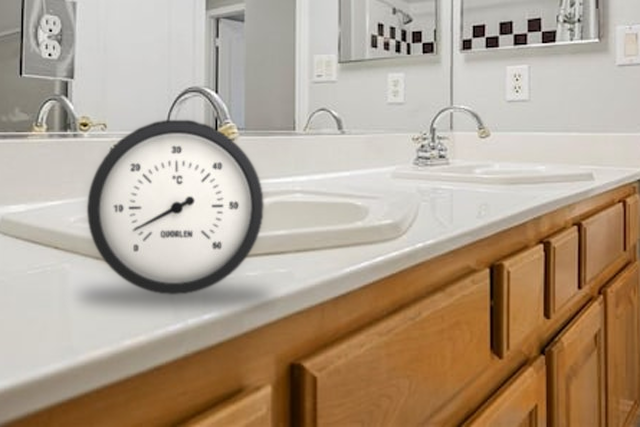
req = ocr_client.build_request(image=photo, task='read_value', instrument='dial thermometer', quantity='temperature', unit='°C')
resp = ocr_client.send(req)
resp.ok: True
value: 4 °C
